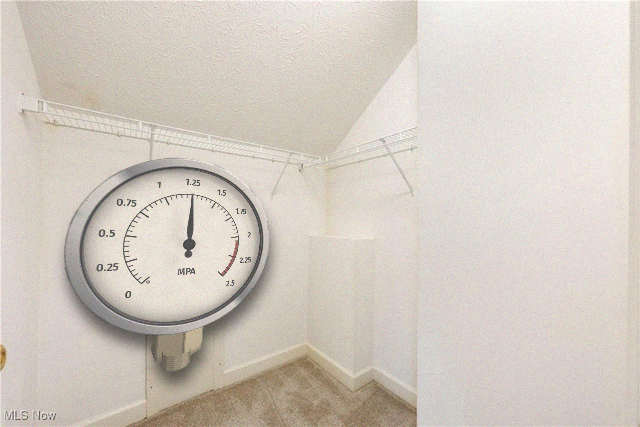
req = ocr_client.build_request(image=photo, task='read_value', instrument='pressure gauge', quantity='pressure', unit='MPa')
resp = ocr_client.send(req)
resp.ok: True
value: 1.25 MPa
